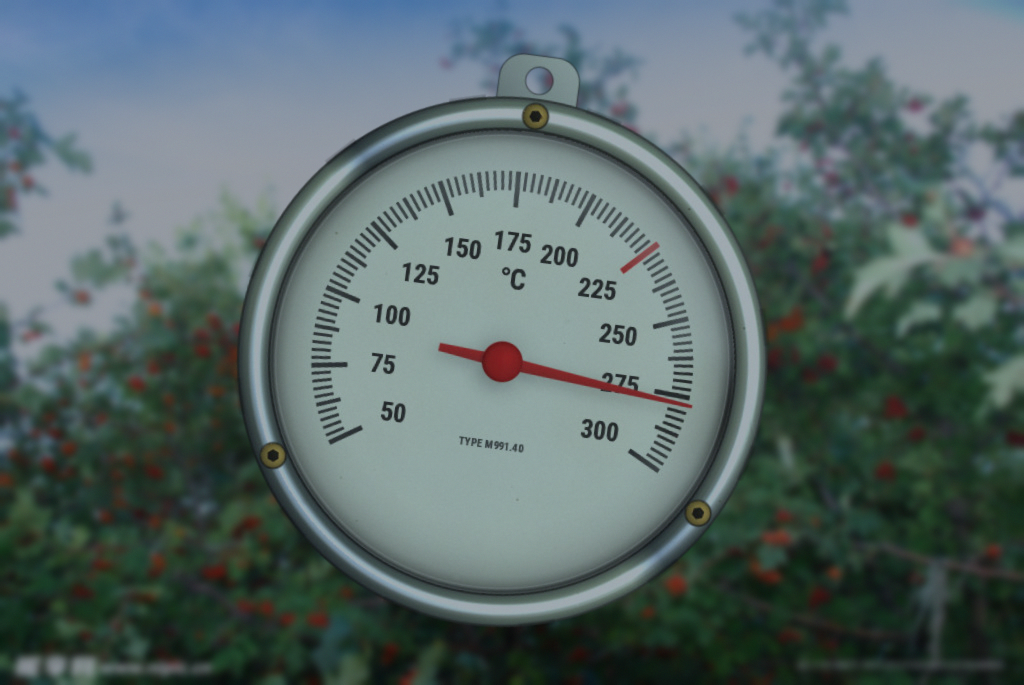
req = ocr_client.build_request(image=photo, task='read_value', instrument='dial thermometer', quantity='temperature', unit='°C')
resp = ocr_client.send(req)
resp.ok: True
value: 277.5 °C
